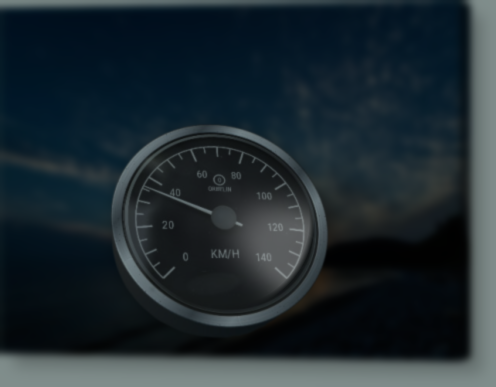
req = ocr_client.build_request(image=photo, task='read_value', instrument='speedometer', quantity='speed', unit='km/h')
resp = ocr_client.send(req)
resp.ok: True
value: 35 km/h
